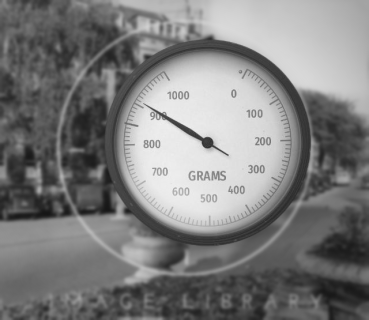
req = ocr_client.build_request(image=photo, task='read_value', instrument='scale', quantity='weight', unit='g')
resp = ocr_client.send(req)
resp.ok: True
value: 910 g
